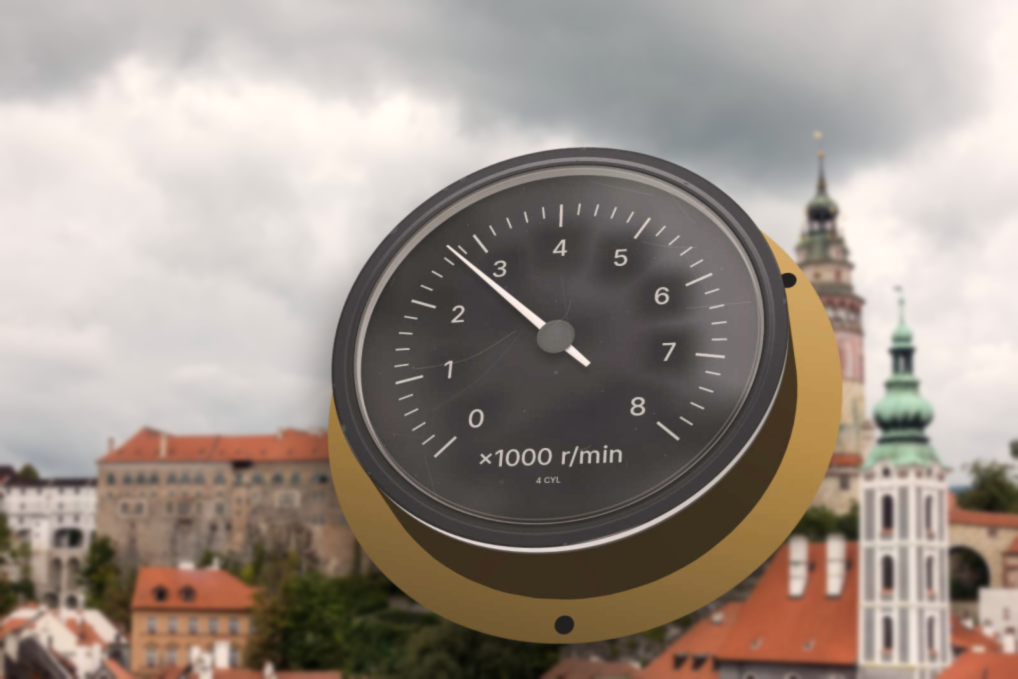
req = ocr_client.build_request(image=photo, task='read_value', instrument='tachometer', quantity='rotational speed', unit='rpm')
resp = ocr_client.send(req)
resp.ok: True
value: 2700 rpm
